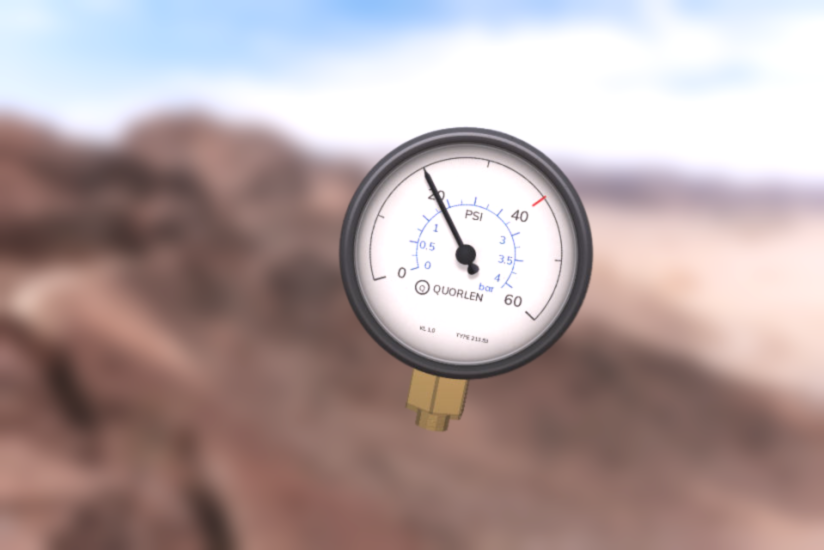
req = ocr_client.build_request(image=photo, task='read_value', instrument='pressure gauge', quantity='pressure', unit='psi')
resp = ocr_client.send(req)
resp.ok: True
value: 20 psi
